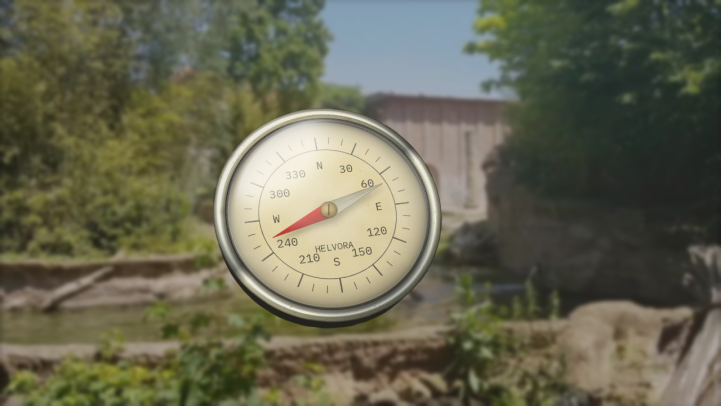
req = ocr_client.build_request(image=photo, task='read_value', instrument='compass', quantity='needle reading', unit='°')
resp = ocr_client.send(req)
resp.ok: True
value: 250 °
